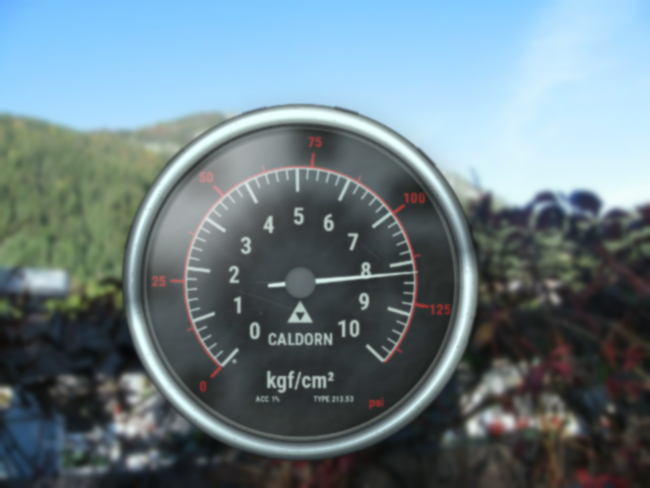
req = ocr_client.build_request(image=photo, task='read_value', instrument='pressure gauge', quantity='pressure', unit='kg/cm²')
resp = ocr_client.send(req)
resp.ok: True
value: 8.2 kg/cm²
